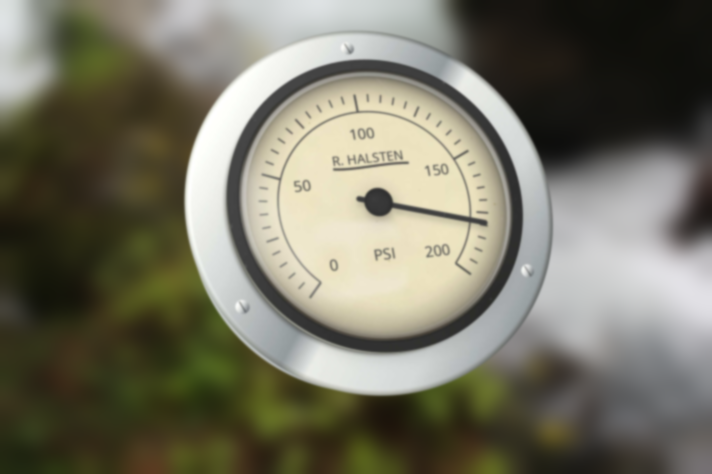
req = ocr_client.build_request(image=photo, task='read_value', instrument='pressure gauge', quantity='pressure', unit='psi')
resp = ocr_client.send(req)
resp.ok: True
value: 180 psi
